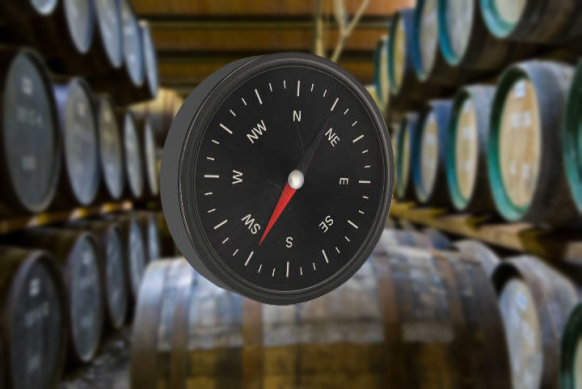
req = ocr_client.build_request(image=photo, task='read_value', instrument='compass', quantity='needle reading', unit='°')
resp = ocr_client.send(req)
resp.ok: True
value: 210 °
